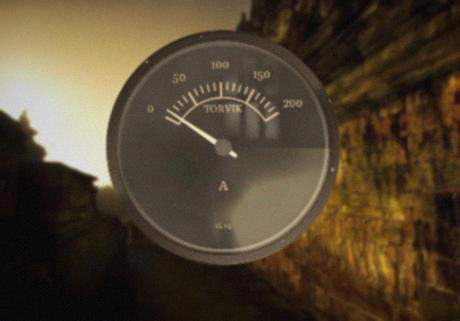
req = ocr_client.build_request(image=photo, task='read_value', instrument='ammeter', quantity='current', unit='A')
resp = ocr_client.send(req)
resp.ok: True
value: 10 A
